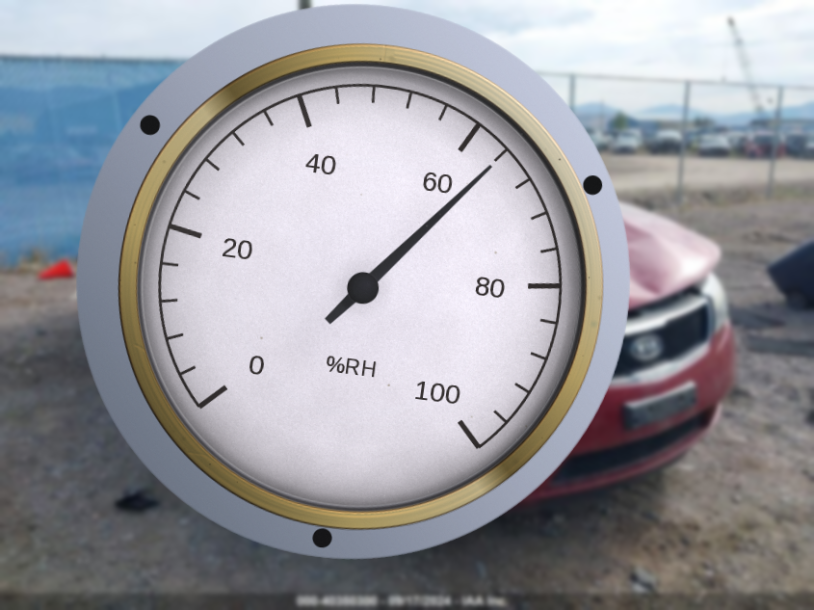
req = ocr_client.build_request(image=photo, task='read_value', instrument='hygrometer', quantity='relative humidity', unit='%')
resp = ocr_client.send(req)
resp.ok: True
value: 64 %
